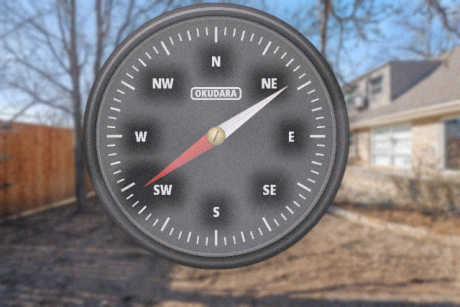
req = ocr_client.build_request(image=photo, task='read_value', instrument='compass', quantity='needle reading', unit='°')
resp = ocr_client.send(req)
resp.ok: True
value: 235 °
